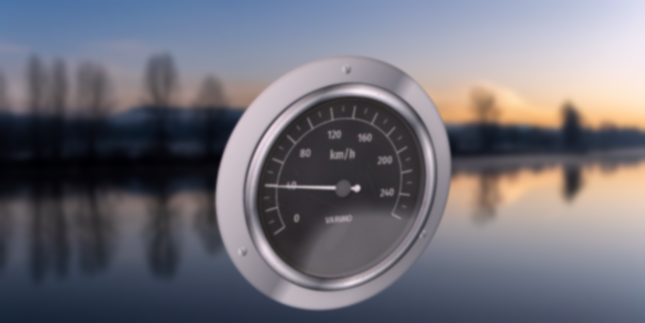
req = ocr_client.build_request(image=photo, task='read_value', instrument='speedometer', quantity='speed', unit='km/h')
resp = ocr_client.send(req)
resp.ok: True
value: 40 km/h
